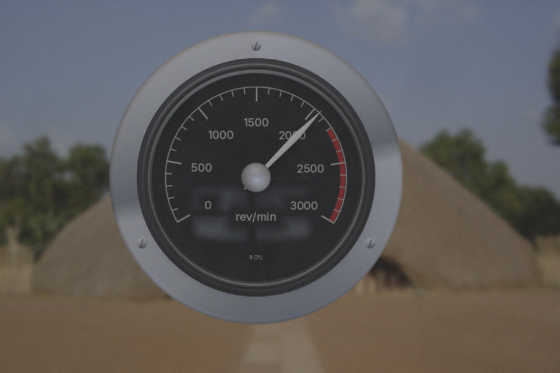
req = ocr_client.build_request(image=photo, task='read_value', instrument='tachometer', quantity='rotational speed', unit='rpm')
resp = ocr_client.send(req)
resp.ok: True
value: 2050 rpm
